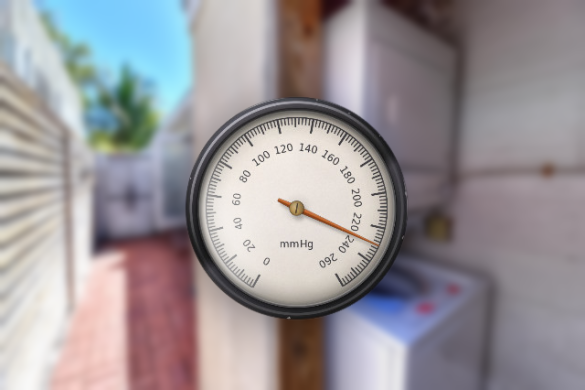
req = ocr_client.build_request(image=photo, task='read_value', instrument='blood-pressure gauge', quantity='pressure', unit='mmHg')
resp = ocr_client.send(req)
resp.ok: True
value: 230 mmHg
